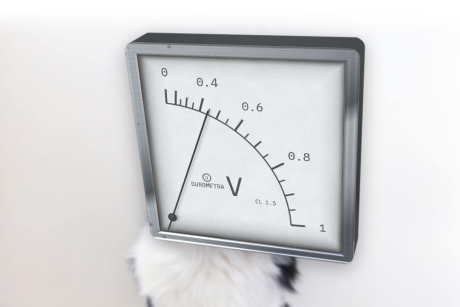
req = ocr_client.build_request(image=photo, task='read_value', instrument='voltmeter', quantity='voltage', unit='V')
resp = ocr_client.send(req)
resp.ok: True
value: 0.45 V
